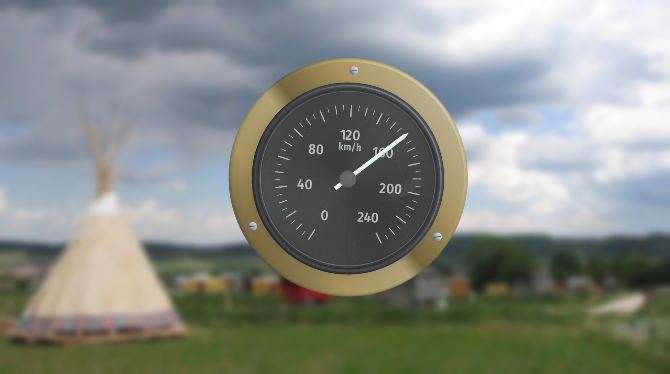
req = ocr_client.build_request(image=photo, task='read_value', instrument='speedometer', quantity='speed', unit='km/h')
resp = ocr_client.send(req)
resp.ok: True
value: 160 km/h
